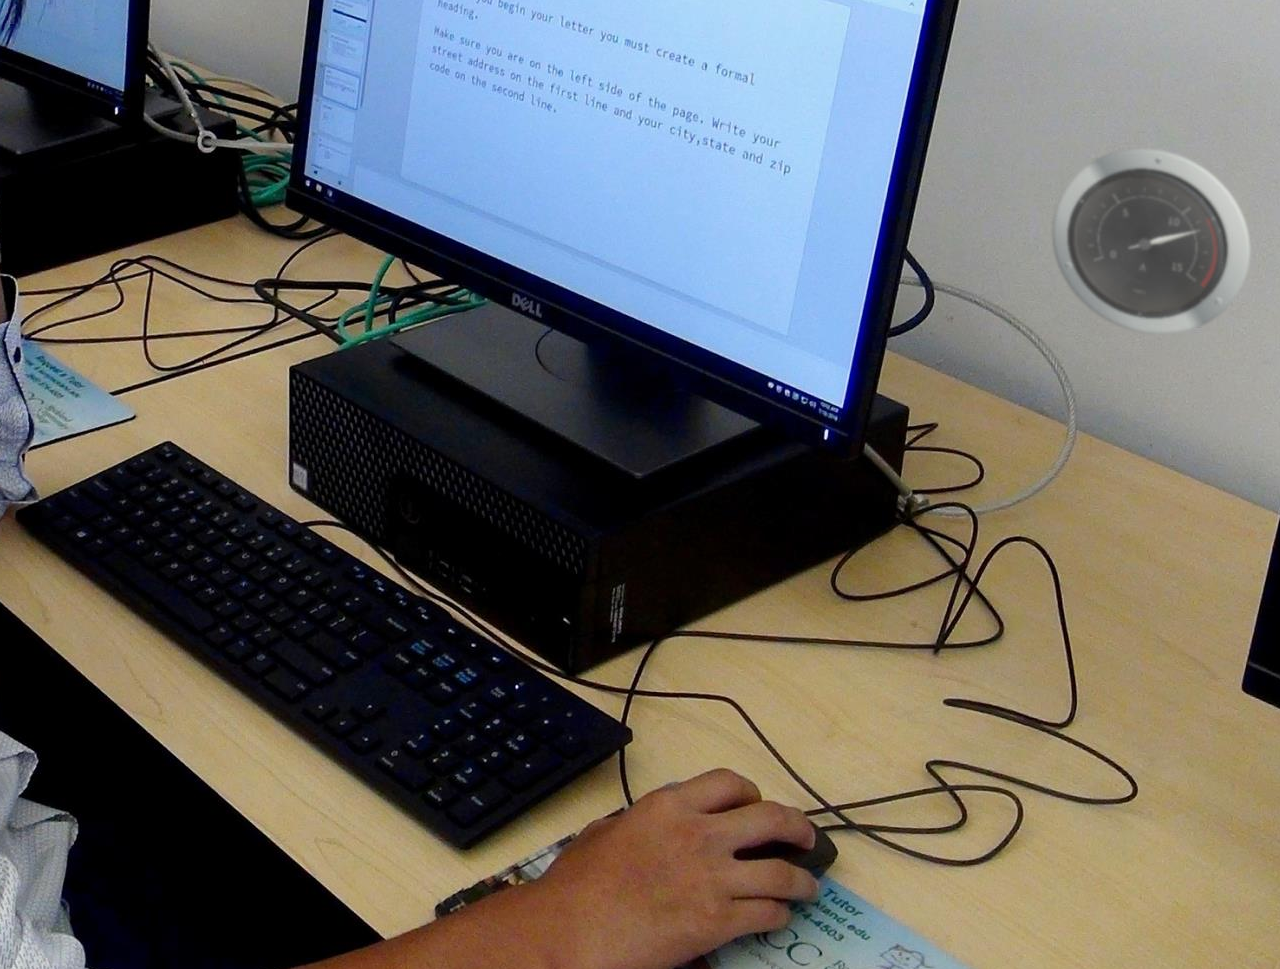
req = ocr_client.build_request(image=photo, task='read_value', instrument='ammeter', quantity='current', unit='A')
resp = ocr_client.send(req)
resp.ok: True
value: 11.5 A
